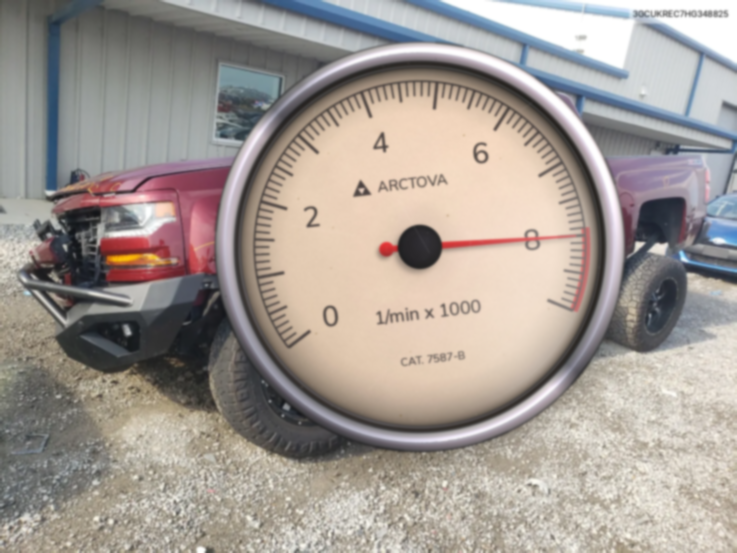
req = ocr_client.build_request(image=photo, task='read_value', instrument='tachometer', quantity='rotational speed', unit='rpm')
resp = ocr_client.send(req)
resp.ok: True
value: 8000 rpm
